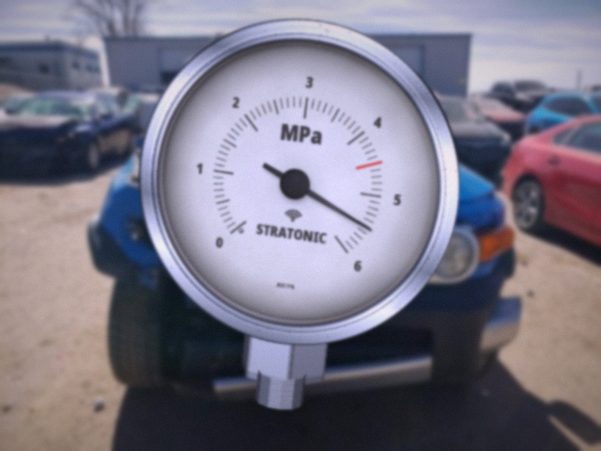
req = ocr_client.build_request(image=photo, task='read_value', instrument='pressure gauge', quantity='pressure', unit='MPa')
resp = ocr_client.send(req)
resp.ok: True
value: 5.5 MPa
